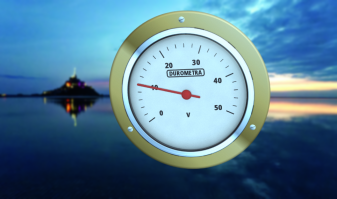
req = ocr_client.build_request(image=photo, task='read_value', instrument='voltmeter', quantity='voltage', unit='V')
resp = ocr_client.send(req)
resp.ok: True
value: 10 V
